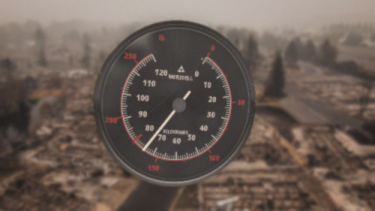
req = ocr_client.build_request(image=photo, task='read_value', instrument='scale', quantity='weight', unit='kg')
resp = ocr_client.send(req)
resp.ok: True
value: 75 kg
